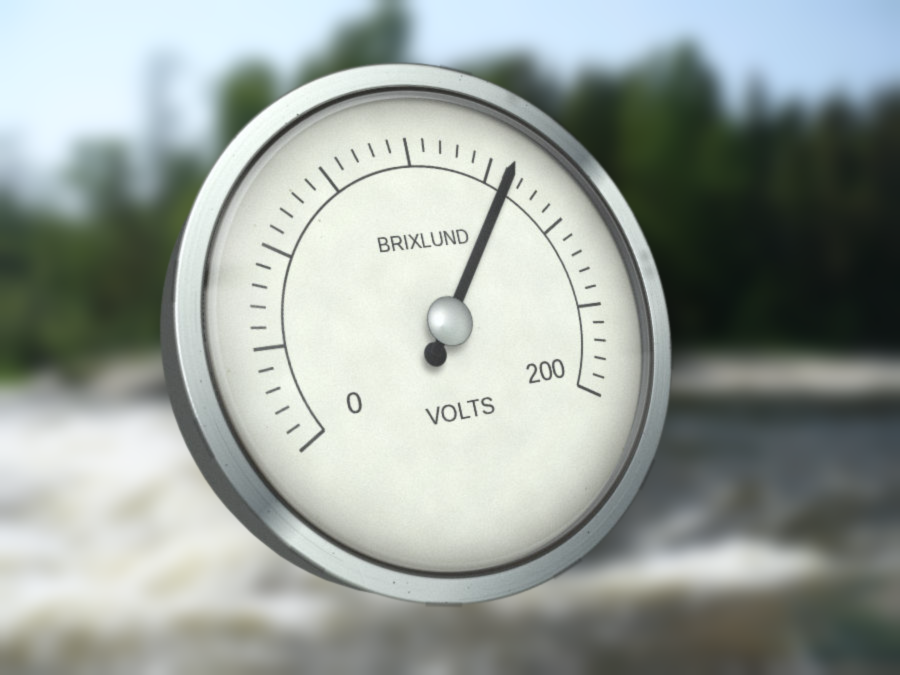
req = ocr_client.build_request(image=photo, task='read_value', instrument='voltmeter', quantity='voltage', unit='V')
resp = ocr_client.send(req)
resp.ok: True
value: 130 V
